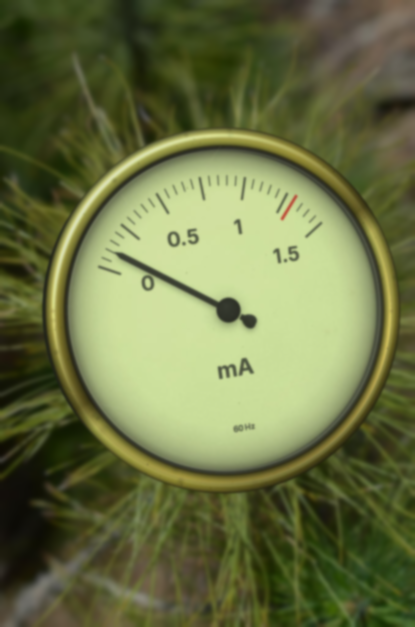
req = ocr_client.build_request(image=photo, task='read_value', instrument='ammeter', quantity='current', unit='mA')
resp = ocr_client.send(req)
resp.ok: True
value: 0.1 mA
